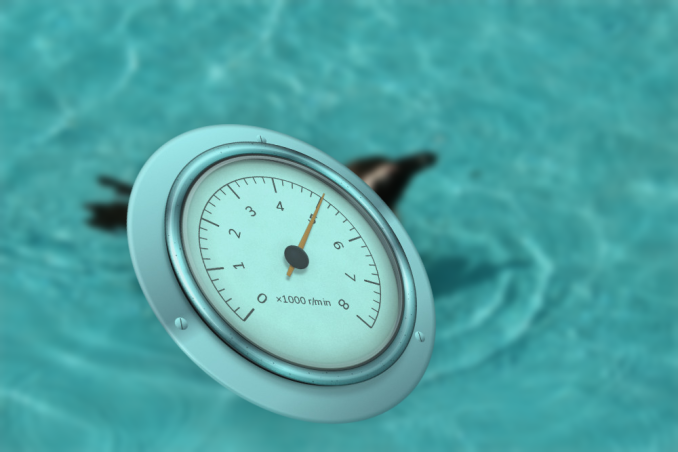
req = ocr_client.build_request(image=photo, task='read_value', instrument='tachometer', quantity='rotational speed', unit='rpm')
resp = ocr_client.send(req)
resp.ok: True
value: 5000 rpm
